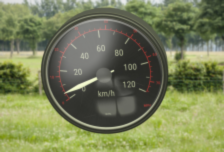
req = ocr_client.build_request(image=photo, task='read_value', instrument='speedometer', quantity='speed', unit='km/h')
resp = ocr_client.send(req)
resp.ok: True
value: 5 km/h
